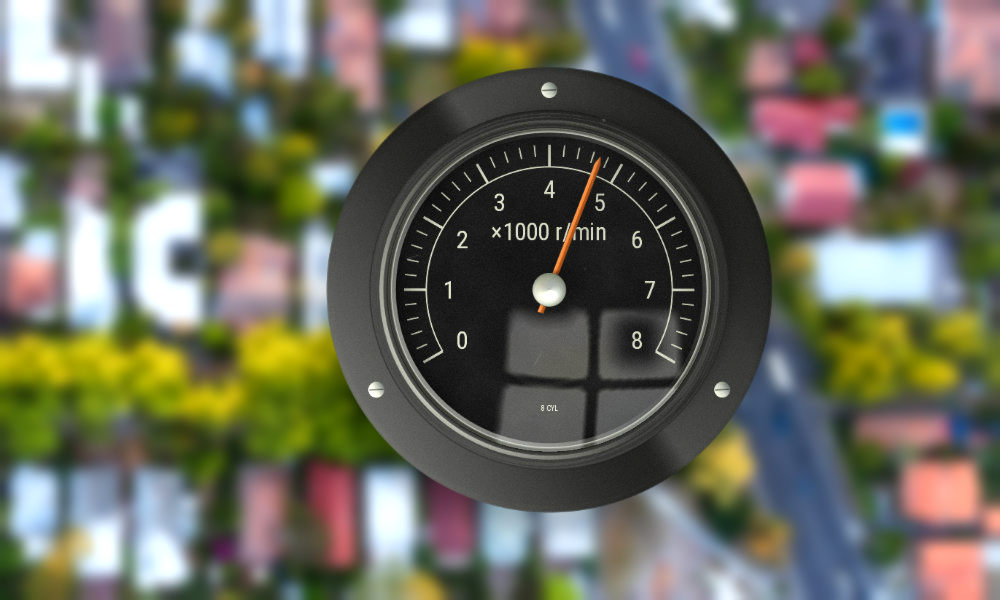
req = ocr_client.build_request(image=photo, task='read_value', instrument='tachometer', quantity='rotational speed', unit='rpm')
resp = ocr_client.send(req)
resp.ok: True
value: 4700 rpm
